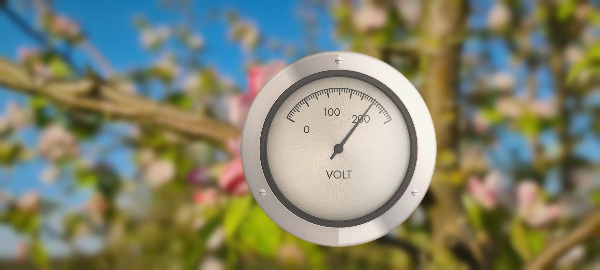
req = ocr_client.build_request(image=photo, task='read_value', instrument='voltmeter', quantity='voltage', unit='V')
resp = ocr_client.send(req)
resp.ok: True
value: 200 V
